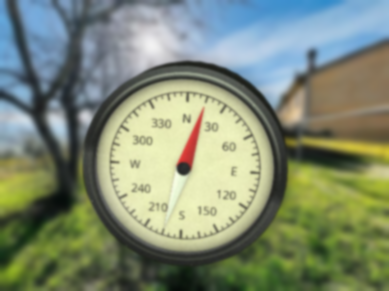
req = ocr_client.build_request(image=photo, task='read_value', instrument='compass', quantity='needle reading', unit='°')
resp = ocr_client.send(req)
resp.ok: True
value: 15 °
